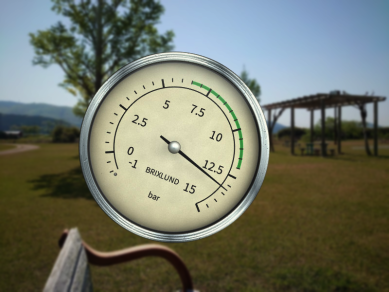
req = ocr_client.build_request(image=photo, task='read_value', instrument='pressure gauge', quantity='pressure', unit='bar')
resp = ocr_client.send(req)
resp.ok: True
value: 13.25 bar
